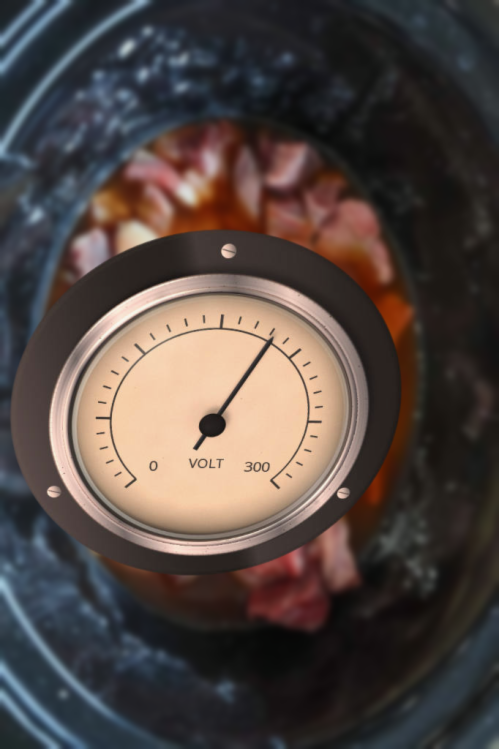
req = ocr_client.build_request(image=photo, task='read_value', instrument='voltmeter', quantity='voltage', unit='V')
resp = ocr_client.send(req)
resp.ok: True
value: 180 V
